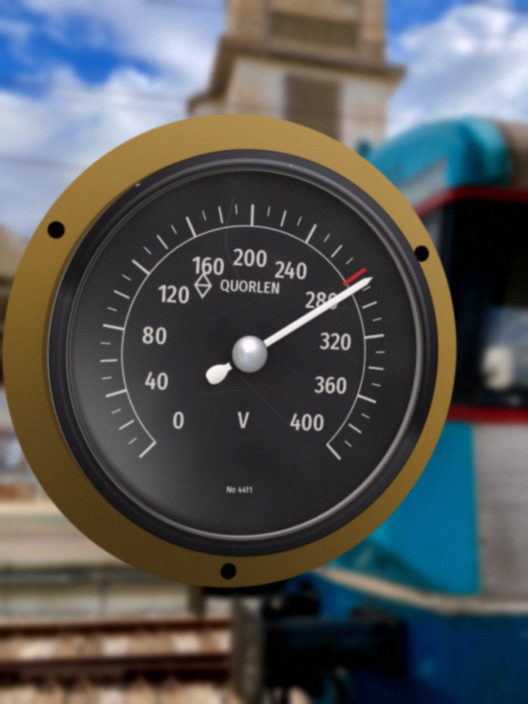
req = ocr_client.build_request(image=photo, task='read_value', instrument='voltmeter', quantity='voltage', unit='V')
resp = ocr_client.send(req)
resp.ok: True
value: 285 V
